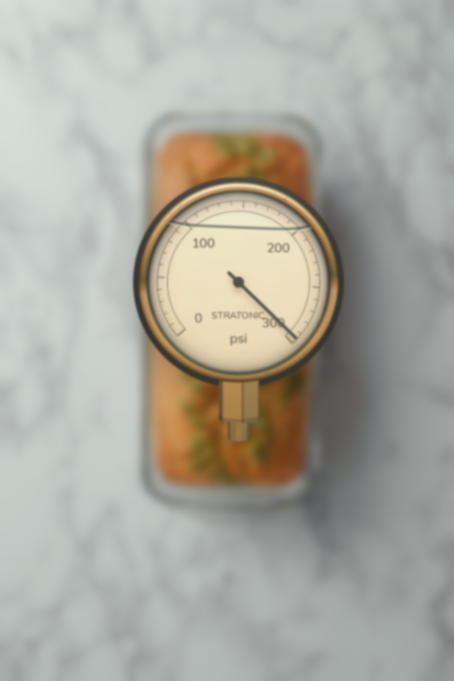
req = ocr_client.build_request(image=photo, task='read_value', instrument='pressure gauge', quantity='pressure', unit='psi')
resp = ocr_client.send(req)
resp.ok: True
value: 295 psi
